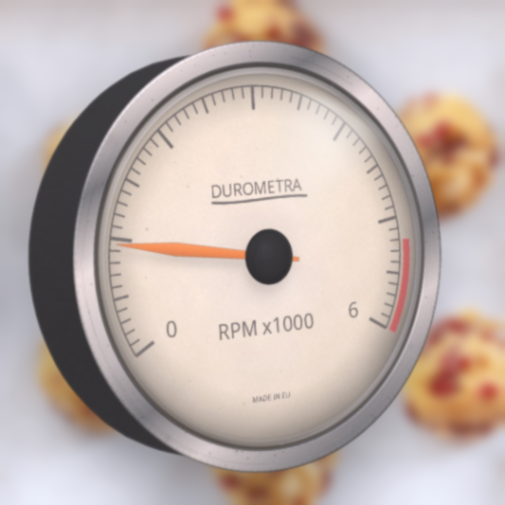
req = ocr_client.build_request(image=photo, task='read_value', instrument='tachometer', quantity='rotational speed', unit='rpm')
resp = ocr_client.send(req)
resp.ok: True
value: 950 rpm
